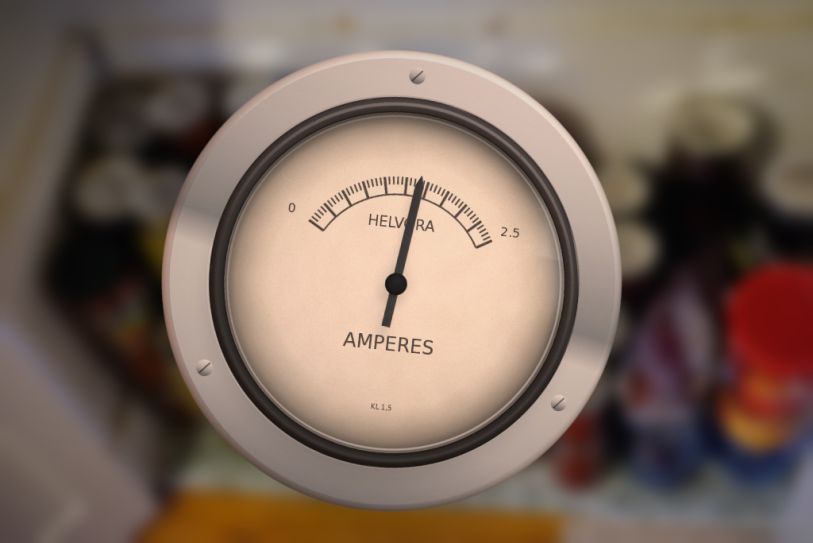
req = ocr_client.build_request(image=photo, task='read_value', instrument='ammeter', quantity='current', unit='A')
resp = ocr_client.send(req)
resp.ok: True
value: 1.4 A
